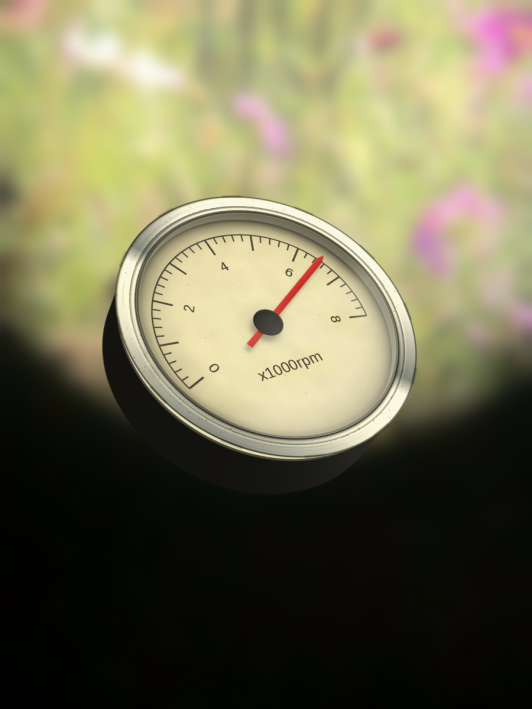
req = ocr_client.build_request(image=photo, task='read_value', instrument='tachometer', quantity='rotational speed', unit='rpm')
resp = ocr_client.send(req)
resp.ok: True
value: 6500 rpm
